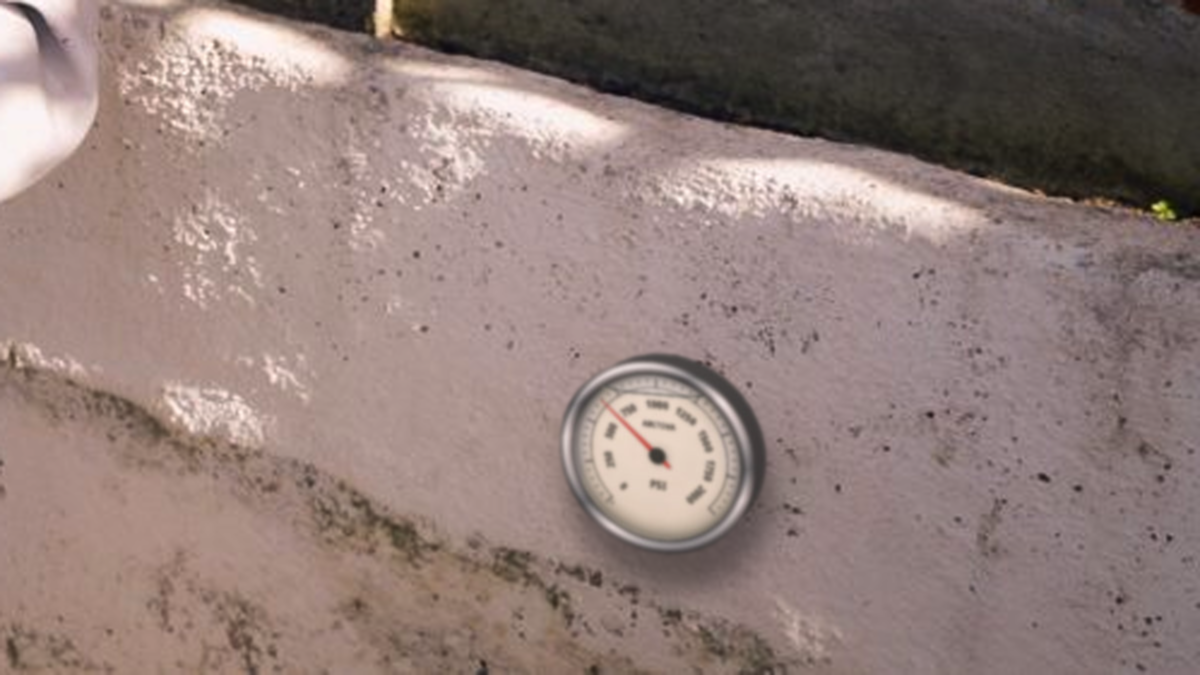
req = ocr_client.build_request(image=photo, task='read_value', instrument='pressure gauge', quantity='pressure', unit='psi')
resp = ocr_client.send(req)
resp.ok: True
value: 650 psi
